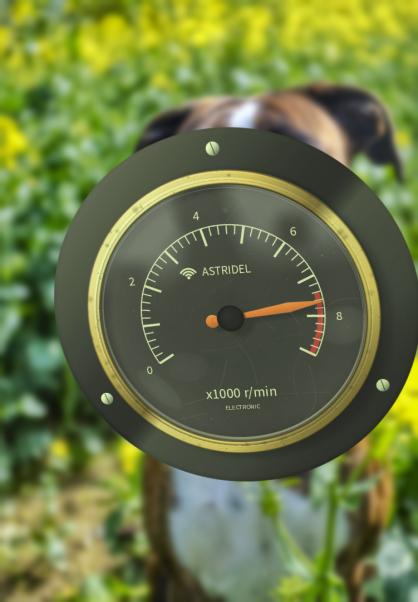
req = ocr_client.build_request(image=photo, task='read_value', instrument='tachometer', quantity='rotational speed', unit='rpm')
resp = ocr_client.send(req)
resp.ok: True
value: 7600 rpm
